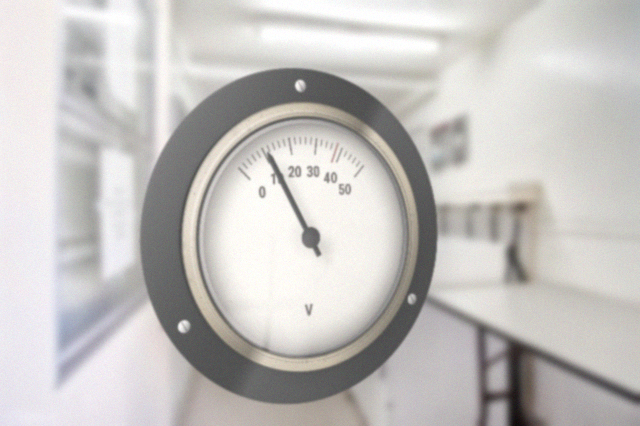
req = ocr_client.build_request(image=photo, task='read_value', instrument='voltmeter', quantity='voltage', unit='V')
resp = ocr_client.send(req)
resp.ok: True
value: 10 V
